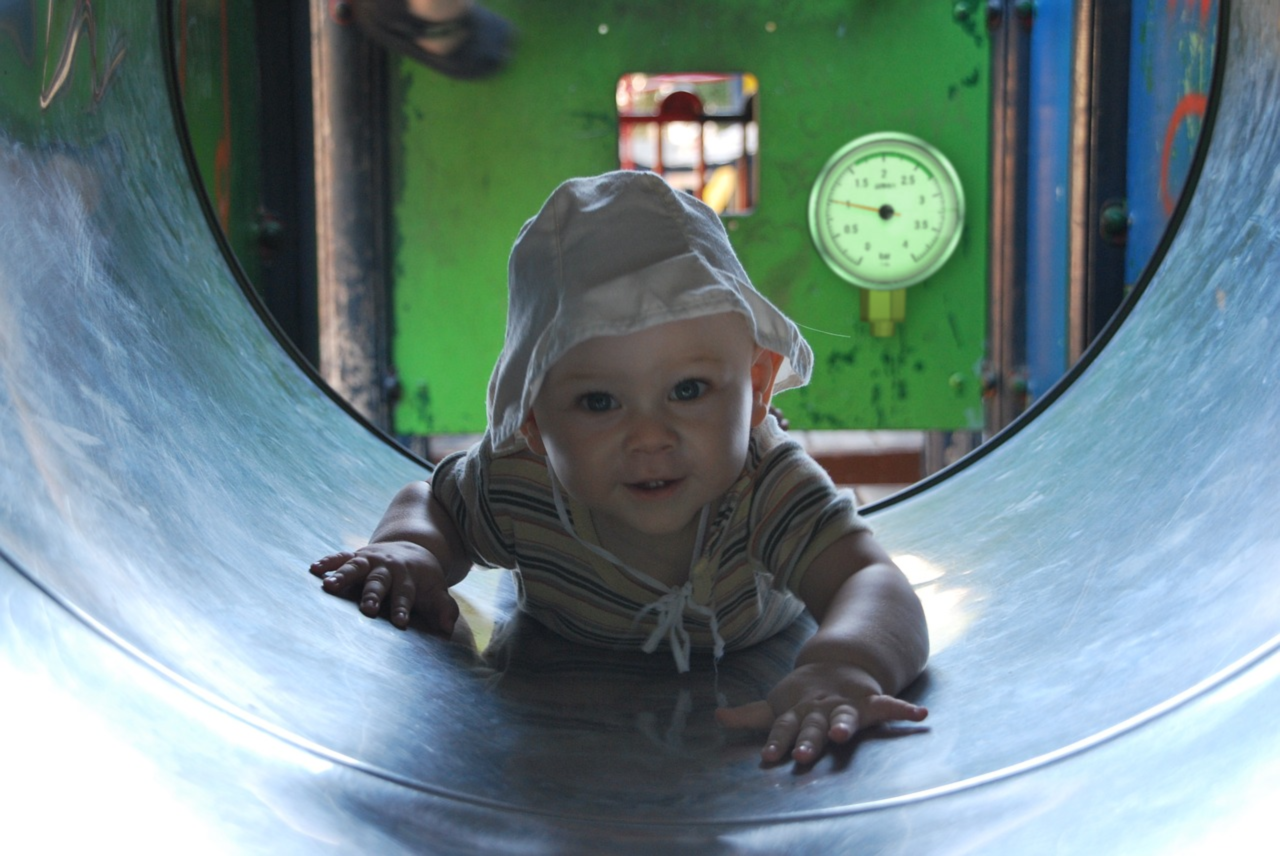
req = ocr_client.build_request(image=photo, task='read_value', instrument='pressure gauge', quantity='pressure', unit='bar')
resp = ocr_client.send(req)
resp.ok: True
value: 1 bar
